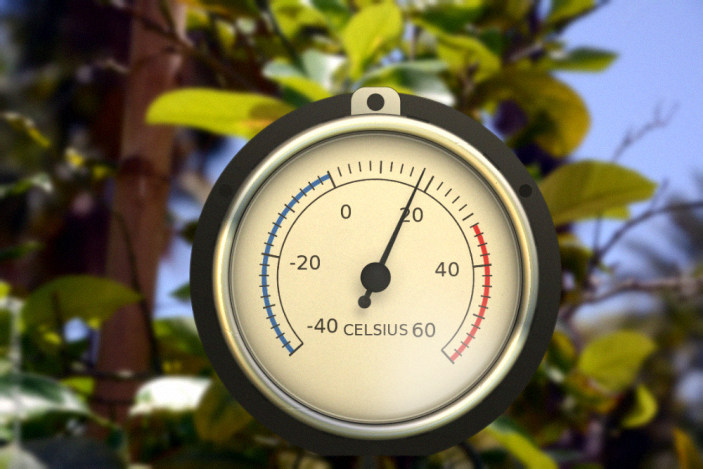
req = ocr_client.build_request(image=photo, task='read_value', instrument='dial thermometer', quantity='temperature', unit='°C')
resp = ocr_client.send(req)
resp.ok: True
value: 18 °C
